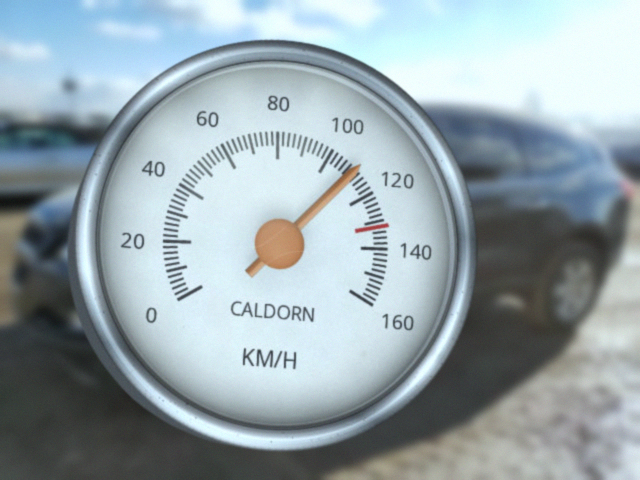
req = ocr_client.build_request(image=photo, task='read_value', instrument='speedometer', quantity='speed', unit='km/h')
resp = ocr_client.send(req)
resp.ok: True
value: 110 km/h
